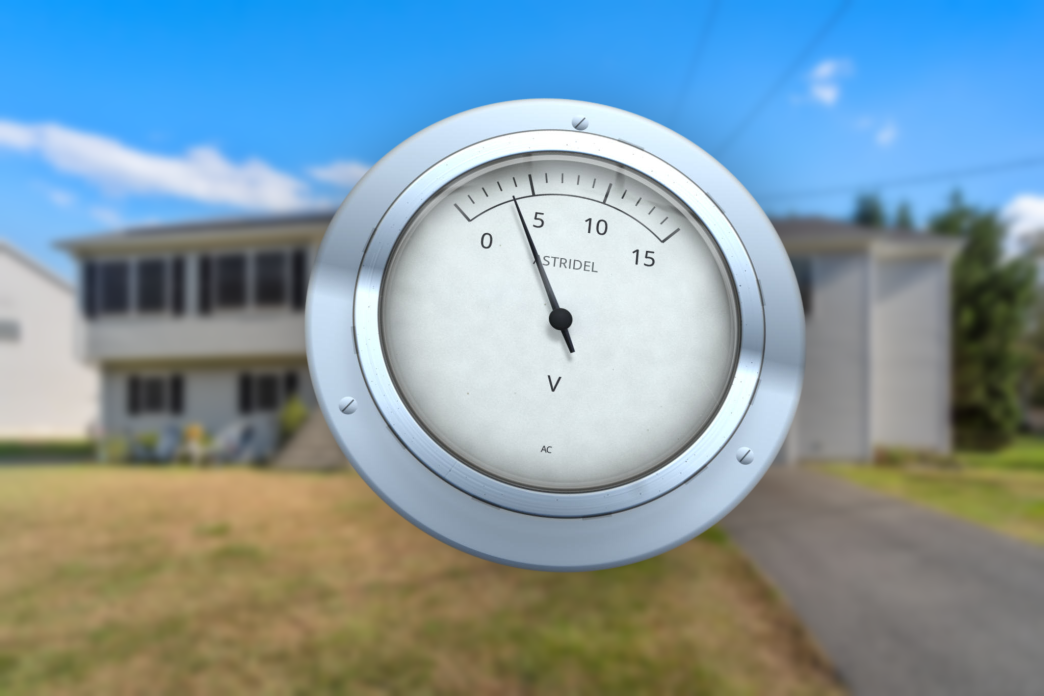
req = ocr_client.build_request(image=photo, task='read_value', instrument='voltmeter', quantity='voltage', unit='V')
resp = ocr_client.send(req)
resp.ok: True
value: 3.5 V
